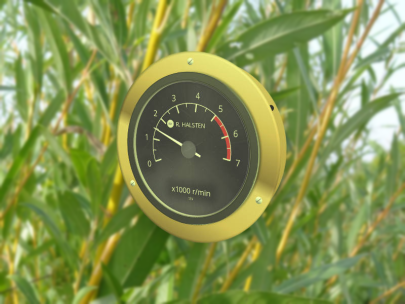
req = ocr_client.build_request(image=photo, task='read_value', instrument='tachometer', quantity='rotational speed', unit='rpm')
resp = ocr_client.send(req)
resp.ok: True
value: 1500 rpm
